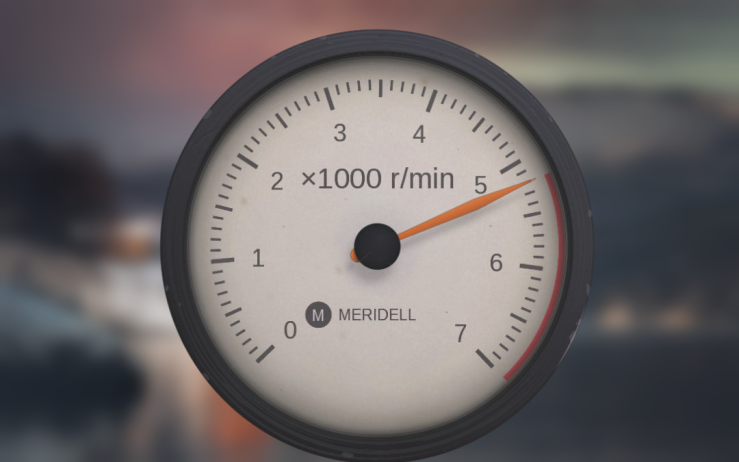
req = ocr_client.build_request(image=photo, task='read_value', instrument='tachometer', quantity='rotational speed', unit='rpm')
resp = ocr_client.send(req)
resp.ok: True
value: 5200 rpm
